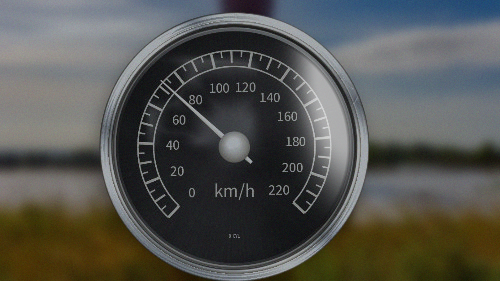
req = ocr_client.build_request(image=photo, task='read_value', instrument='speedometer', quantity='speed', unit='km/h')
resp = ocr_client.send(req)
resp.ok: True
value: 72.5 km/h
